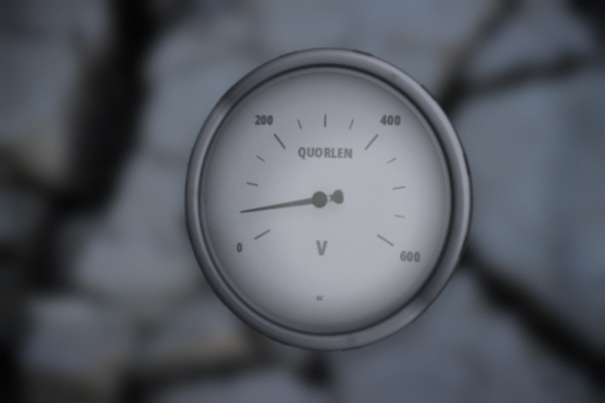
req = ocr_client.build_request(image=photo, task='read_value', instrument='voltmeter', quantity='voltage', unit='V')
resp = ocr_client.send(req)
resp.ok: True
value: 50 V
